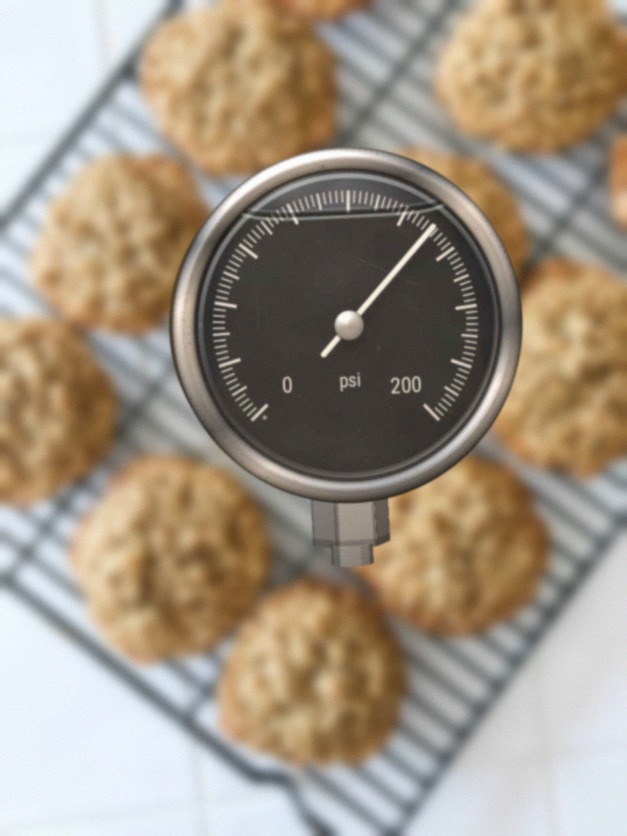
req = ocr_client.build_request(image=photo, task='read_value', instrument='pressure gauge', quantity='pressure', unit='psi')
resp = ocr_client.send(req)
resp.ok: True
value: 130 psi
